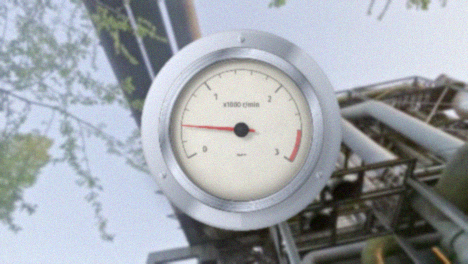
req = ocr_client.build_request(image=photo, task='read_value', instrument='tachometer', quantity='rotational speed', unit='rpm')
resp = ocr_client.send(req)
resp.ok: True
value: 400 rpm
